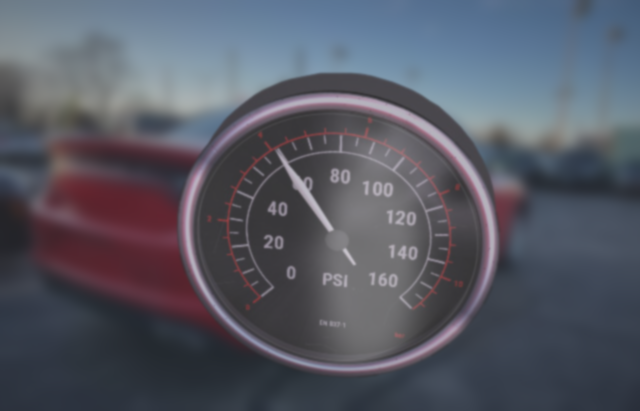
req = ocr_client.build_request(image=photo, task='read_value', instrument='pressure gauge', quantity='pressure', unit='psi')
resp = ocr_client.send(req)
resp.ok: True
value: 60 psi
